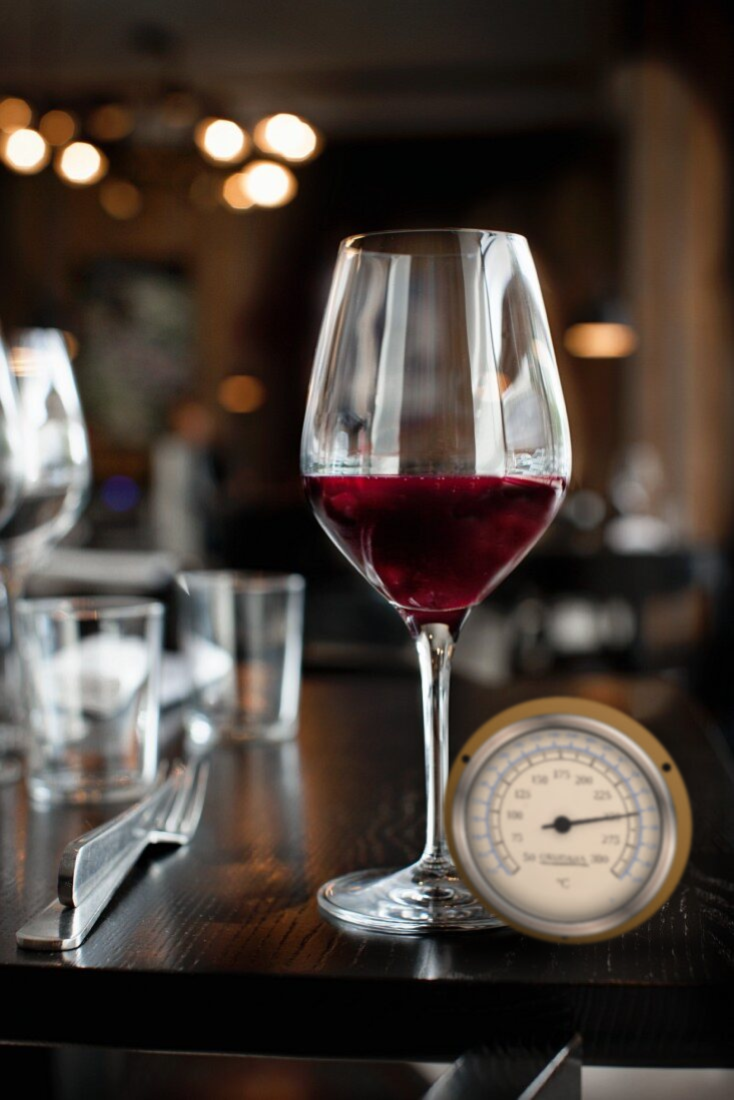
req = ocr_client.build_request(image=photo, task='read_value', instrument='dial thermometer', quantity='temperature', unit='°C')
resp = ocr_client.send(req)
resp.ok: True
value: 250 °C
